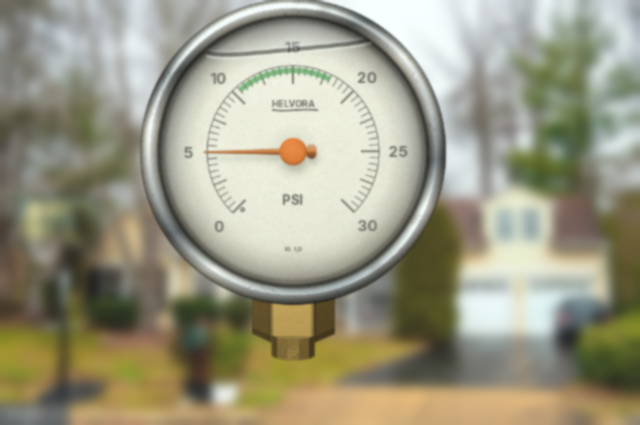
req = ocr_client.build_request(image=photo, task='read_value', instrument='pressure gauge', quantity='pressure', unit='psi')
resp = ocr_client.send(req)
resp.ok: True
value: 5 psi
